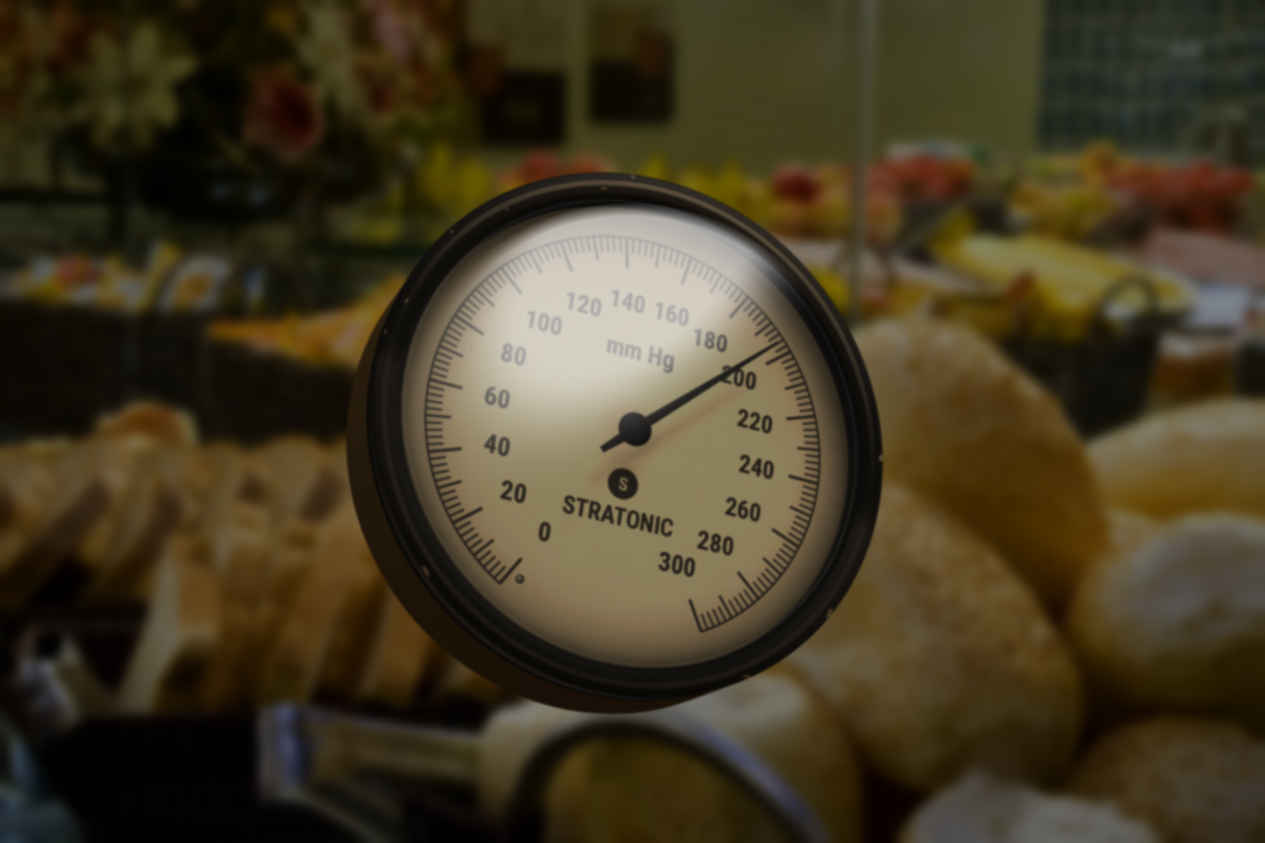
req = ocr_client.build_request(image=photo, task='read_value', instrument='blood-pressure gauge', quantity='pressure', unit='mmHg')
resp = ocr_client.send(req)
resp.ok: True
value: 196 mmHg
